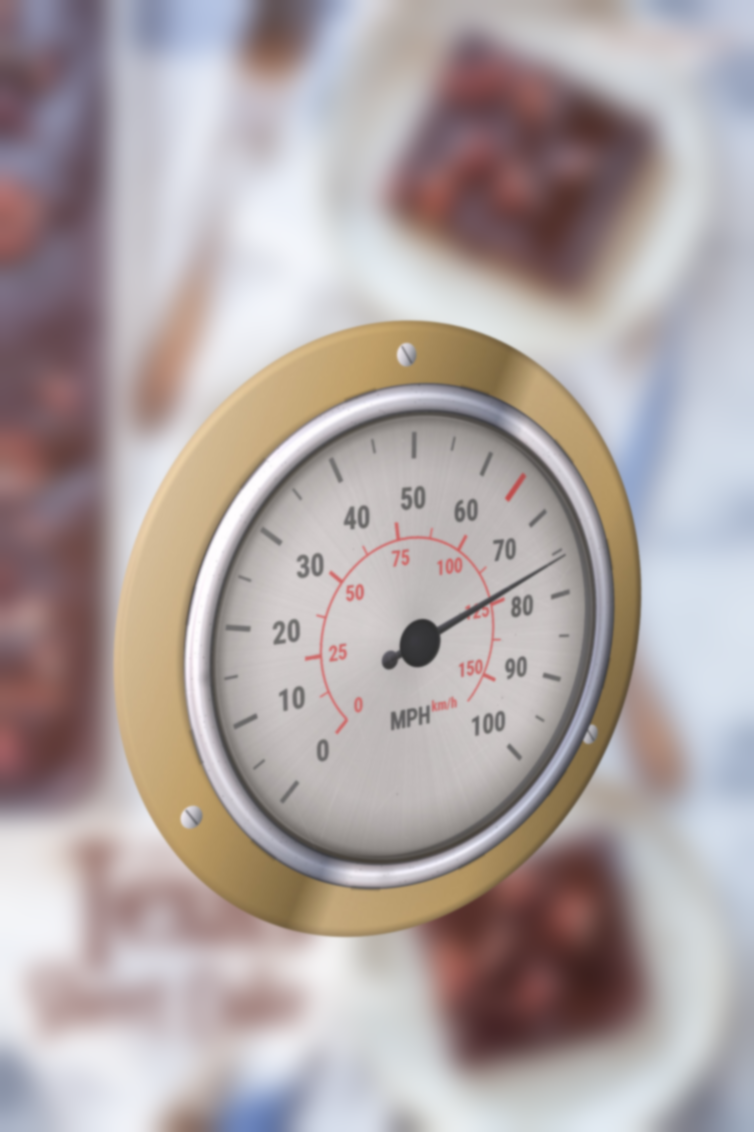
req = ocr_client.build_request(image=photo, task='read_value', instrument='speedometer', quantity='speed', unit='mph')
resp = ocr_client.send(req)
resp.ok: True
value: 75 mph
